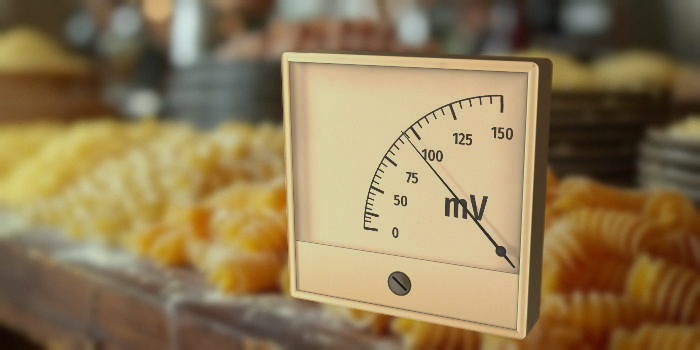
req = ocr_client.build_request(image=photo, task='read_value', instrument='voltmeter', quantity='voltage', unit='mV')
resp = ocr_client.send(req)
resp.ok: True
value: 95 mV
